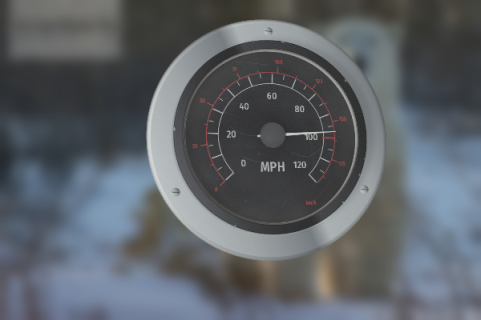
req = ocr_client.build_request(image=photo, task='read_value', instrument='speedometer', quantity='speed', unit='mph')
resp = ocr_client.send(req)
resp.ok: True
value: 97.5 mph
